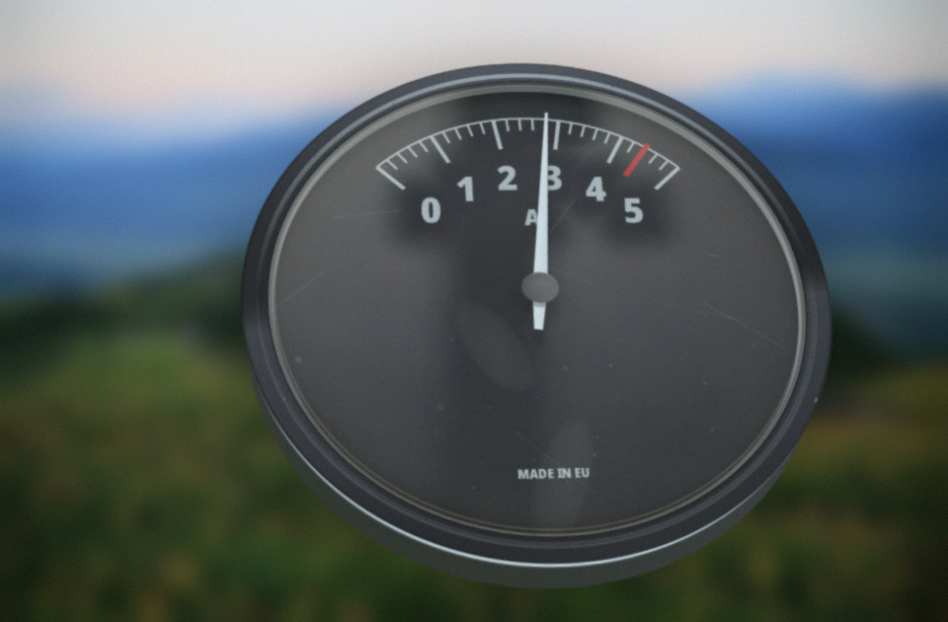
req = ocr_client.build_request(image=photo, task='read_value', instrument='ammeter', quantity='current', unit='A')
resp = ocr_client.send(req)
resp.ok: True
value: 2.8 A
